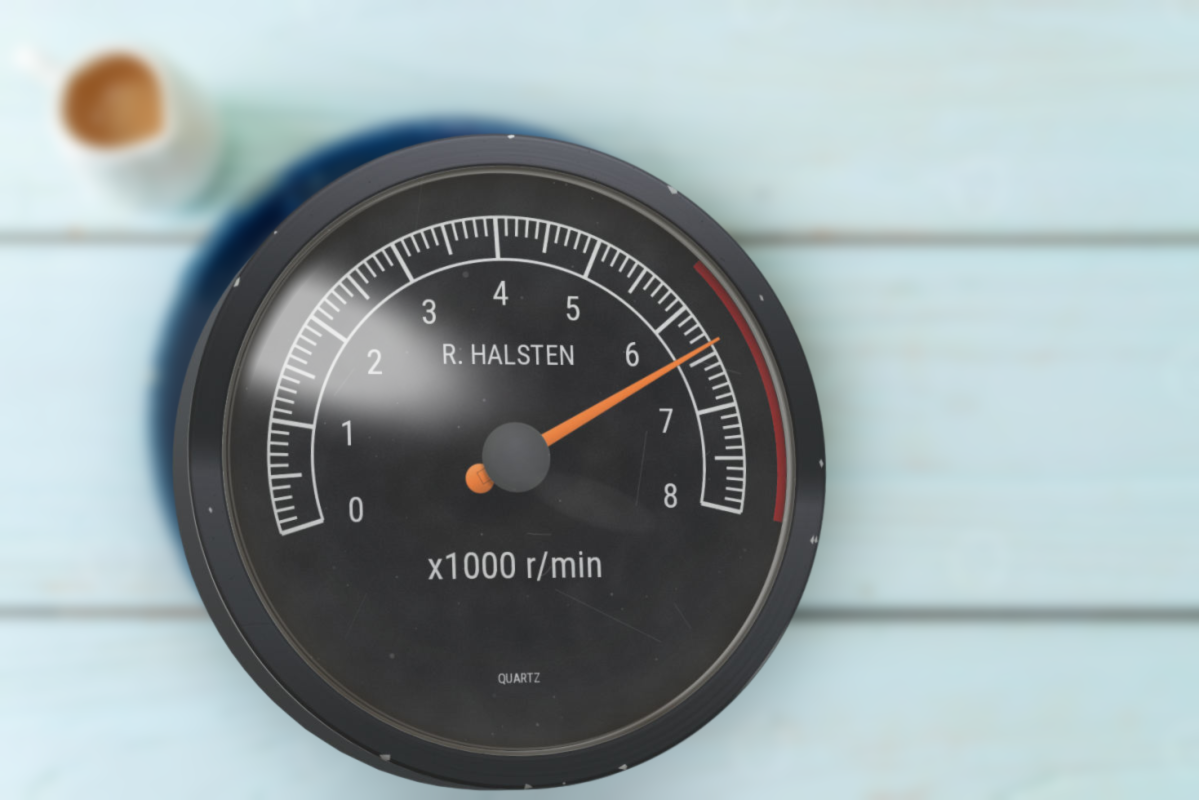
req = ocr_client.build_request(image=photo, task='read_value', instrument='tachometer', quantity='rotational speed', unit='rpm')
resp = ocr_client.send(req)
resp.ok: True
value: 6400 rpm
